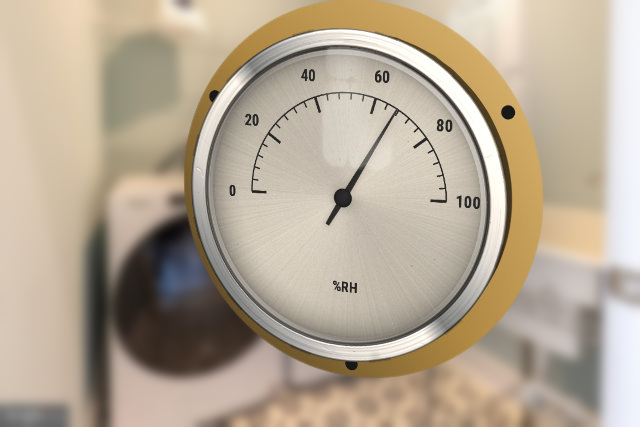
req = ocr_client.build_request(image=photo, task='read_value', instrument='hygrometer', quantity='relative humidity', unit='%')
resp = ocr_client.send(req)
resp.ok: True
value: 68 %
